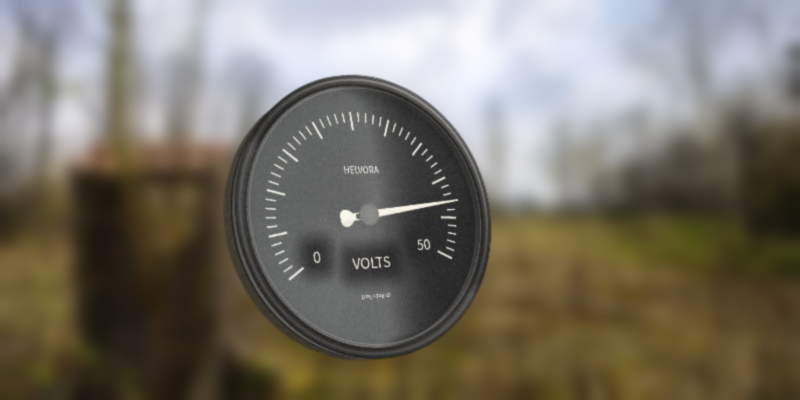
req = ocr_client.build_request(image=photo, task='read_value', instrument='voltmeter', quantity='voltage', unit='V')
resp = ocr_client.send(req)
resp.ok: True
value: 43 V
